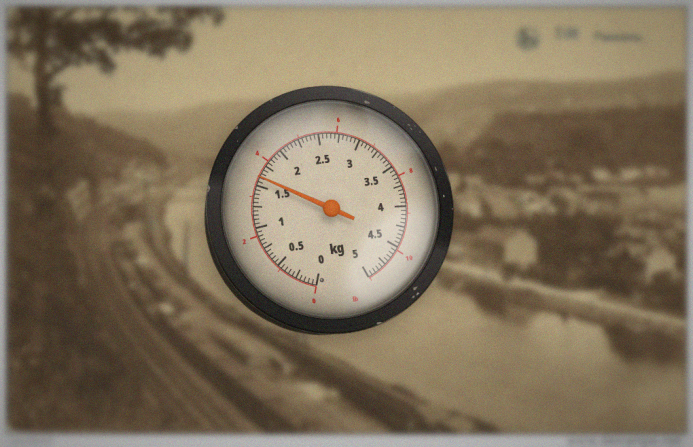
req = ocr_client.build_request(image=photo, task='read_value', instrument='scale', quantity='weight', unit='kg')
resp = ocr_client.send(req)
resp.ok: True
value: 1.6 kg
